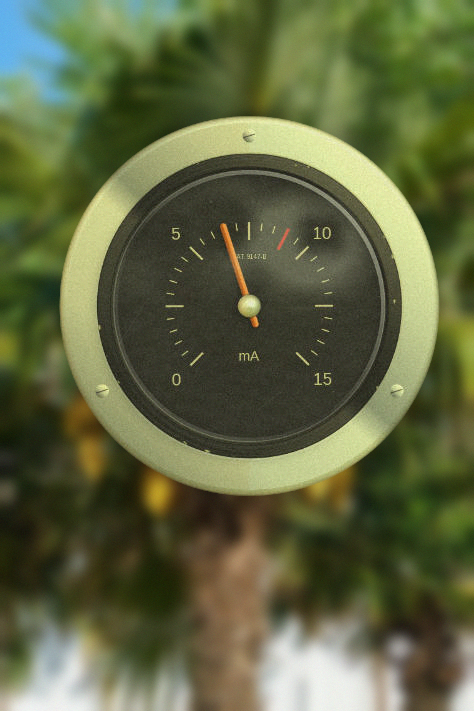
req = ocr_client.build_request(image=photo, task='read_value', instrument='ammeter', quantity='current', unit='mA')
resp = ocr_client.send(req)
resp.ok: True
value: 6.5 mA
